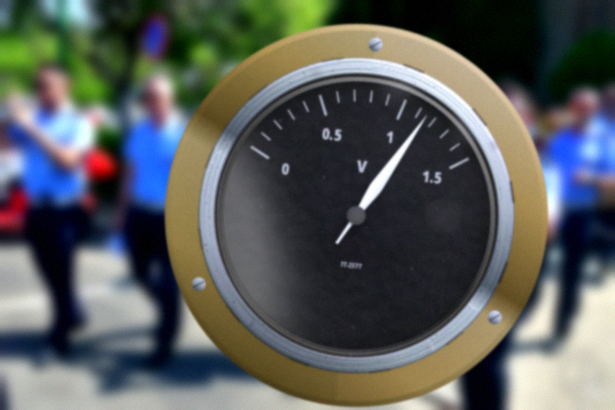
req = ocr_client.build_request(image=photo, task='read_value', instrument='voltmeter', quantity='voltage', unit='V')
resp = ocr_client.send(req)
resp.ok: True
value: 1.15 V
